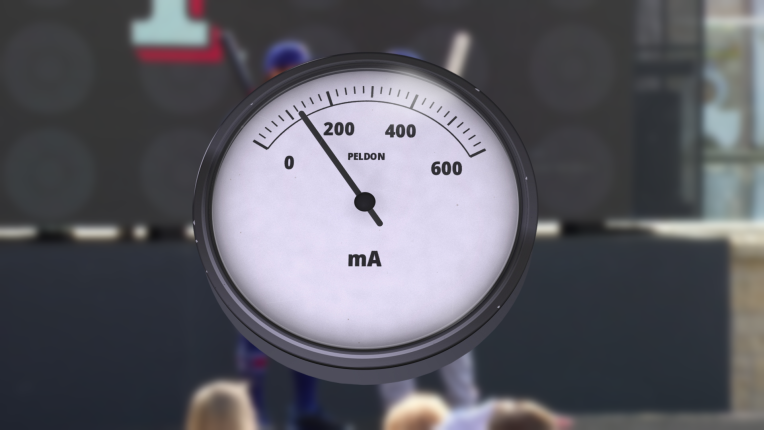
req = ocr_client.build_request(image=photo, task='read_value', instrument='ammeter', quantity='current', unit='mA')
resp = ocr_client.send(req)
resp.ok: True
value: 120 mA
